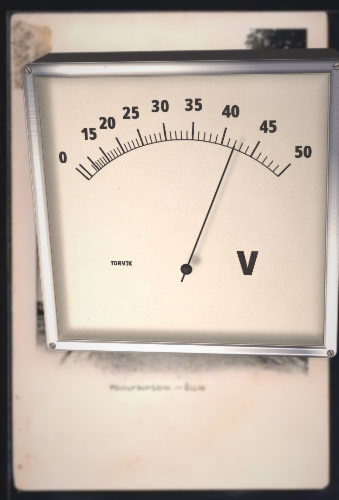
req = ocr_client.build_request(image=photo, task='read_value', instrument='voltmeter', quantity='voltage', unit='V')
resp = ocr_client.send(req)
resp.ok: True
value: 42 V
